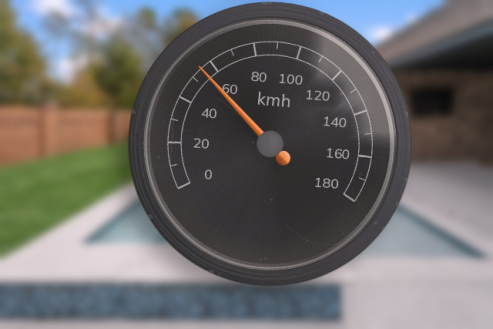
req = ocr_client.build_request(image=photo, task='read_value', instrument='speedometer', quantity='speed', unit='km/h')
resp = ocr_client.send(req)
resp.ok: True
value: 55 km/h
